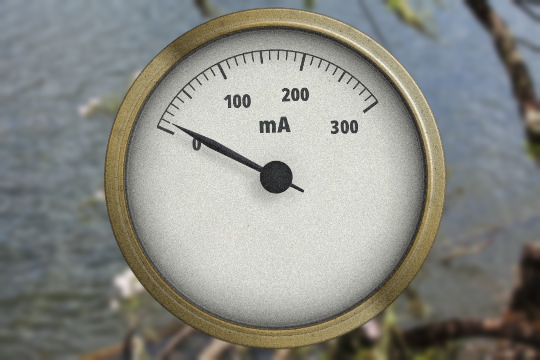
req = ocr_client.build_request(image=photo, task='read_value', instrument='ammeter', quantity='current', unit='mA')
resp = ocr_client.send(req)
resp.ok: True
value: 10 mA
